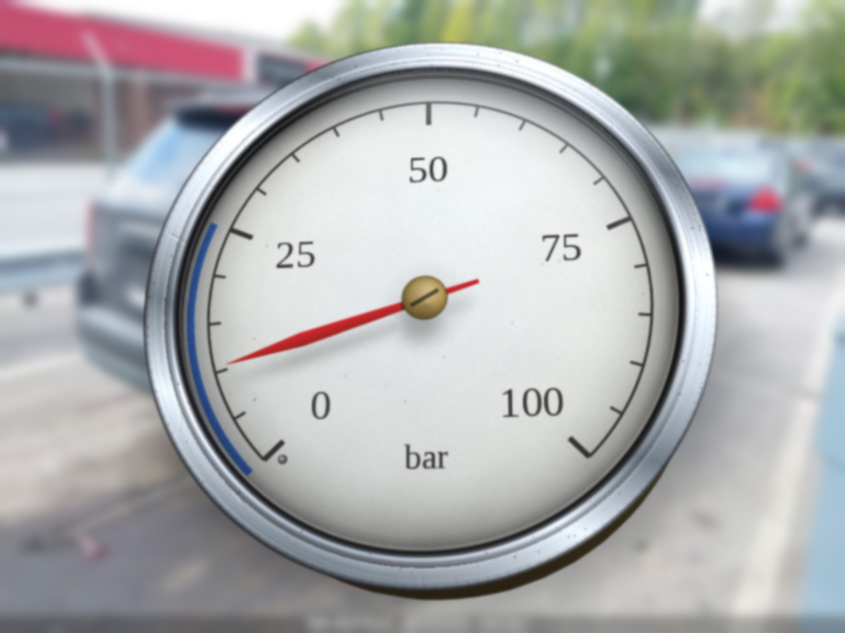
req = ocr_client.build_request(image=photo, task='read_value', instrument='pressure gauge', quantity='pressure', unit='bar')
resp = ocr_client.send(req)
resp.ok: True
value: 10 bar
